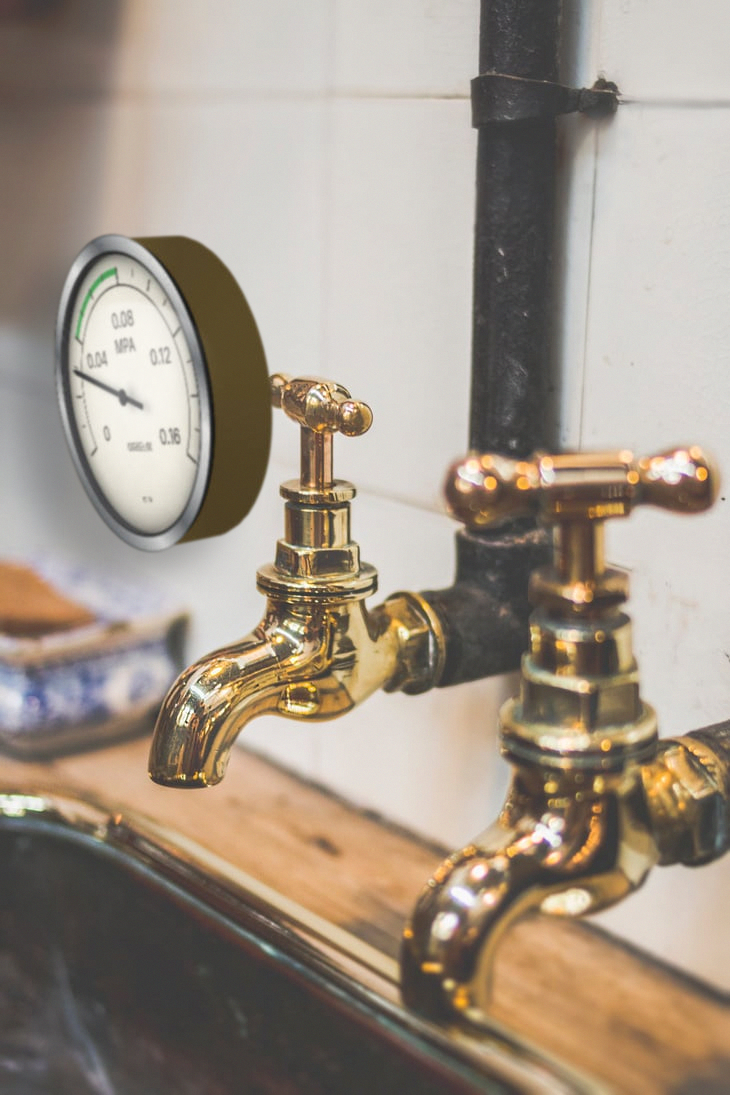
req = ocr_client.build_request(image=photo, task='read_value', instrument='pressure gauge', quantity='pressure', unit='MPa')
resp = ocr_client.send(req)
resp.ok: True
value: 0.03 MPa
